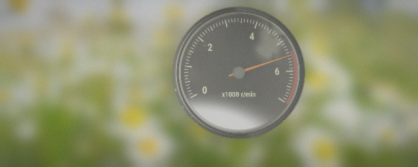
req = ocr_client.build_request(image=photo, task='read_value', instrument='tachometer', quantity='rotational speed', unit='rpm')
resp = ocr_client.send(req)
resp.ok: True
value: 5500 rpm
